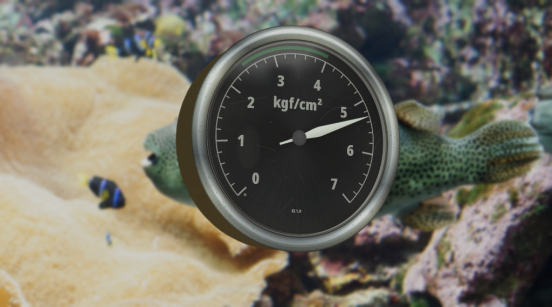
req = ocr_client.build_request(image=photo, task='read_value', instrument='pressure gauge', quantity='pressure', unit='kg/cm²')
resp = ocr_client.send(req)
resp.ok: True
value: 5.3 kg/cm²
